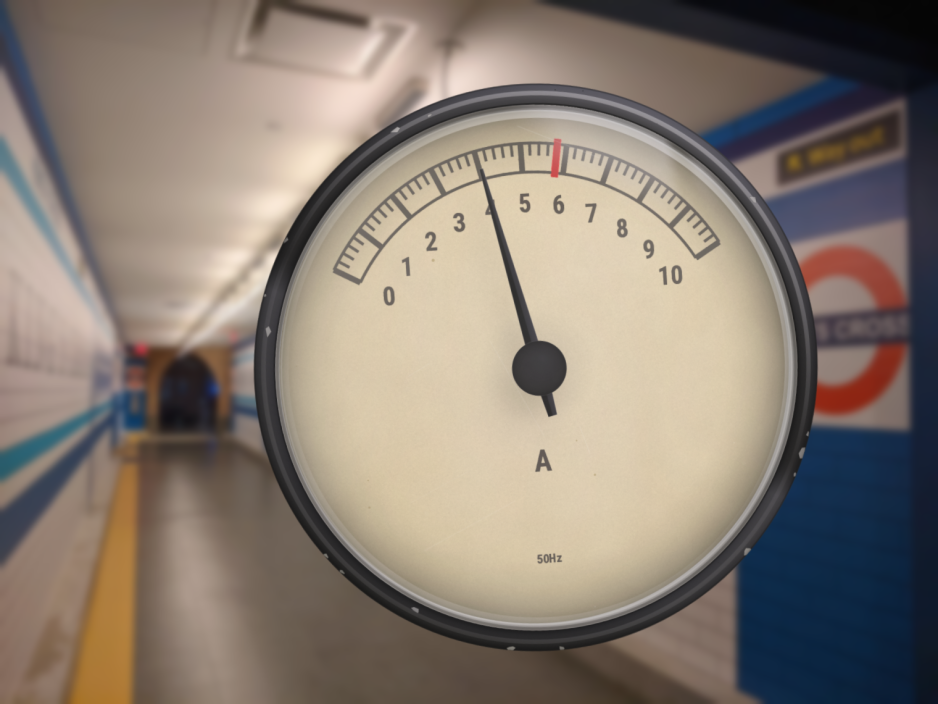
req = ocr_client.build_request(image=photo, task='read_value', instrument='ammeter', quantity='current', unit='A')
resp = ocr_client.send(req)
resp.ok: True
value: 4 A
